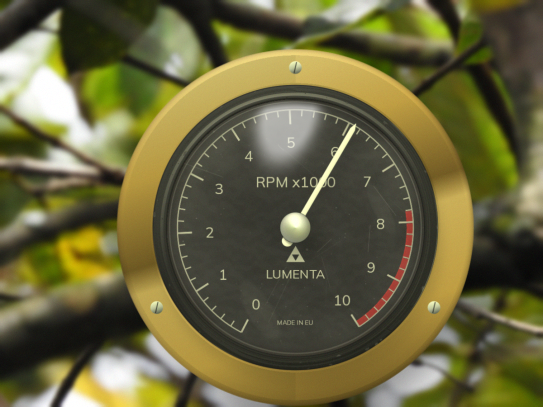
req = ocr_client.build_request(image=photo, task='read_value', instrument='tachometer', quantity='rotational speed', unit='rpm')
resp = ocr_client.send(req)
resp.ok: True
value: 6100 rpm
